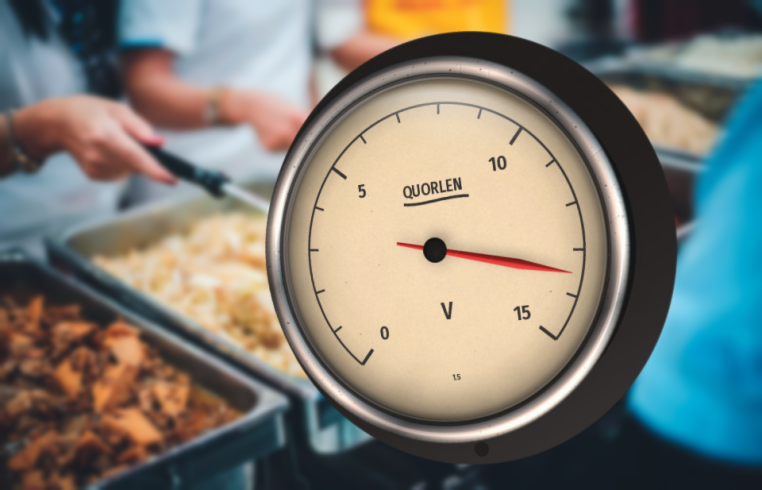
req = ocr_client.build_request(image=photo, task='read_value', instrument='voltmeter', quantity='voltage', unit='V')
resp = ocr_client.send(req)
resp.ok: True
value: 13.5 V
